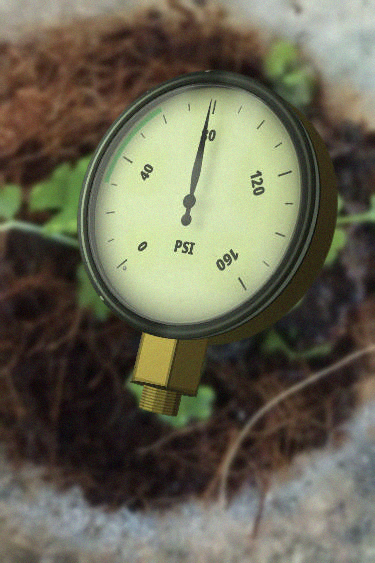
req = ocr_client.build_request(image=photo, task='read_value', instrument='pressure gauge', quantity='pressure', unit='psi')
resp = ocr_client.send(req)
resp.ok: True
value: 80 psi
